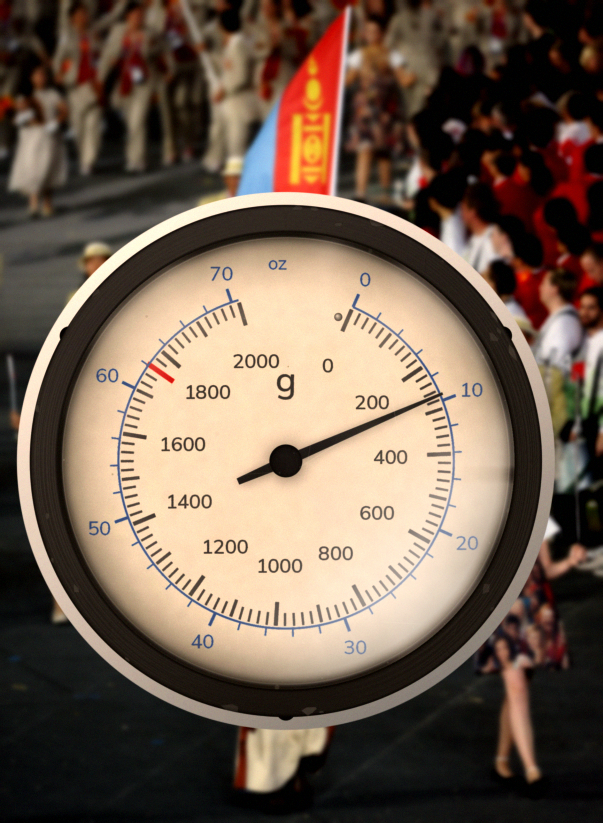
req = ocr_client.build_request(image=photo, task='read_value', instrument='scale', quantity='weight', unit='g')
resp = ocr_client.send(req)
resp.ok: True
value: 270 g
